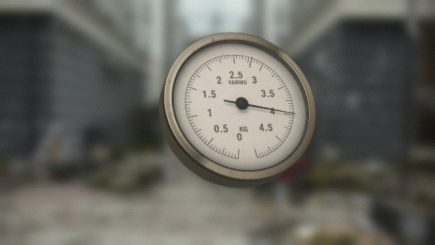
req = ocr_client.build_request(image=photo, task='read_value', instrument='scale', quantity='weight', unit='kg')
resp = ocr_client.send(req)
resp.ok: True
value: 4 kg
